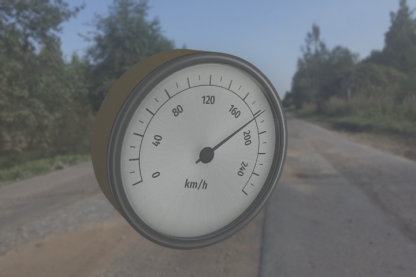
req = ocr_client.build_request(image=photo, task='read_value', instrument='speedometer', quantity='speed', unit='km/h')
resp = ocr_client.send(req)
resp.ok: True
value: 180 km/h
